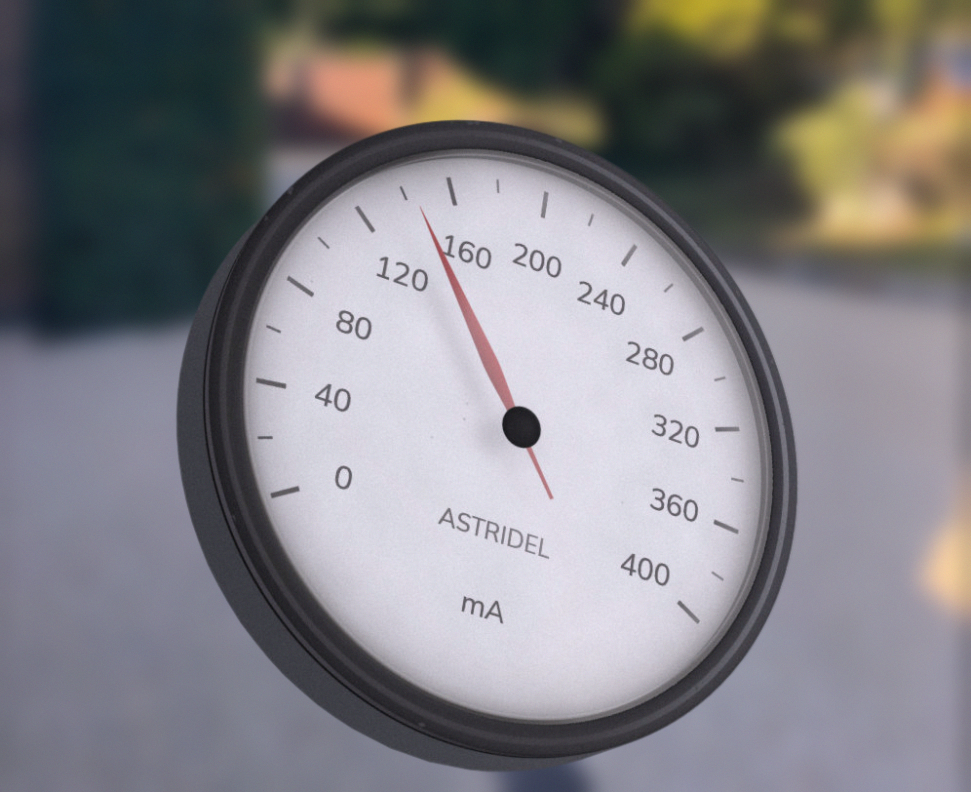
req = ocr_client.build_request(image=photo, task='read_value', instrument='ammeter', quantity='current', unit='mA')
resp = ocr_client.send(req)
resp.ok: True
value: 140 mA
